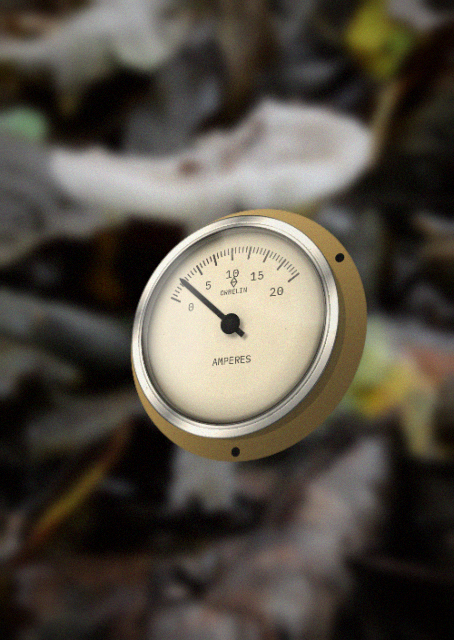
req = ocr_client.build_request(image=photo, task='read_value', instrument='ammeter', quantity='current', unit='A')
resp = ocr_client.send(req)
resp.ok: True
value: 2.5 A
